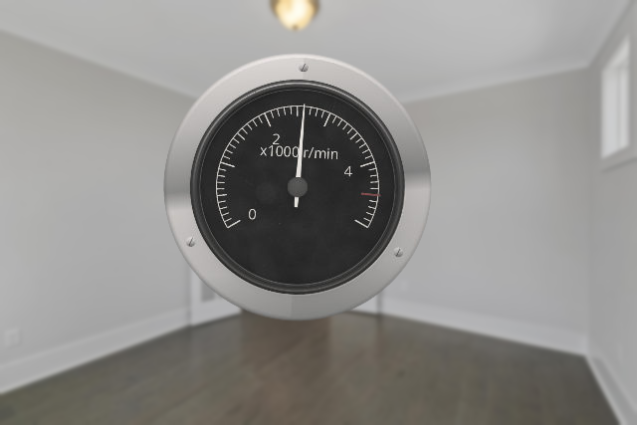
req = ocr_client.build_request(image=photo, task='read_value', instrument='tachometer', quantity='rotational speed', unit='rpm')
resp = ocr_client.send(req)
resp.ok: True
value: 2600 rpm
